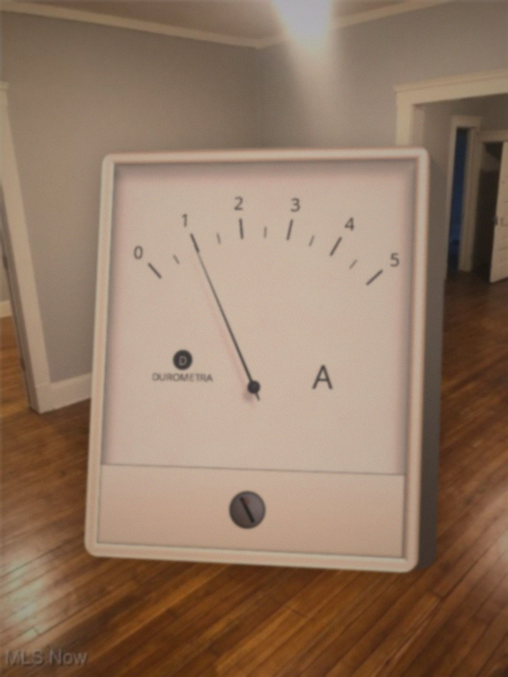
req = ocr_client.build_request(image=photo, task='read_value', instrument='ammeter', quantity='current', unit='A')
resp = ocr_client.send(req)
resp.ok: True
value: 1 A
